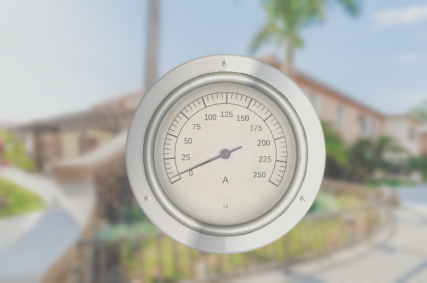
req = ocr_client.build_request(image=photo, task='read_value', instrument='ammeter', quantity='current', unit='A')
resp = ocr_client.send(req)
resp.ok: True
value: 5 A
